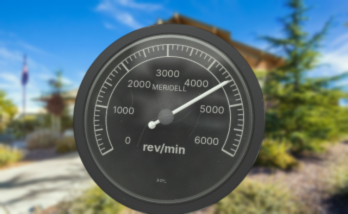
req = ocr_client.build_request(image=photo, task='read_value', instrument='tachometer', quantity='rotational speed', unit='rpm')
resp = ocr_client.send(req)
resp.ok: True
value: 4500 rpm
